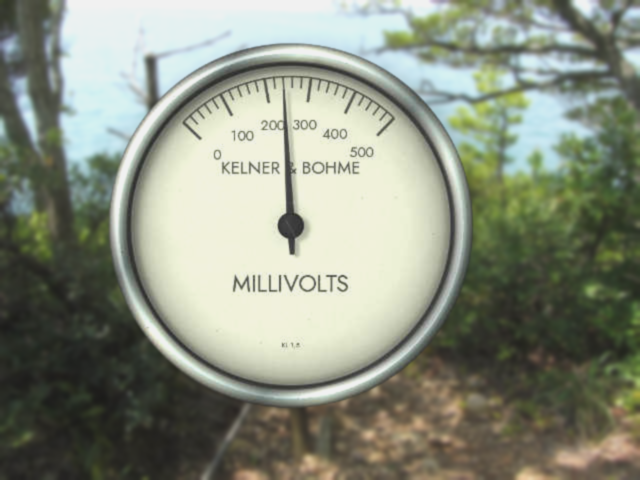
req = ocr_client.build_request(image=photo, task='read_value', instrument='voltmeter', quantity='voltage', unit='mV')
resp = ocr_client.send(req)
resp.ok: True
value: 240 mV
